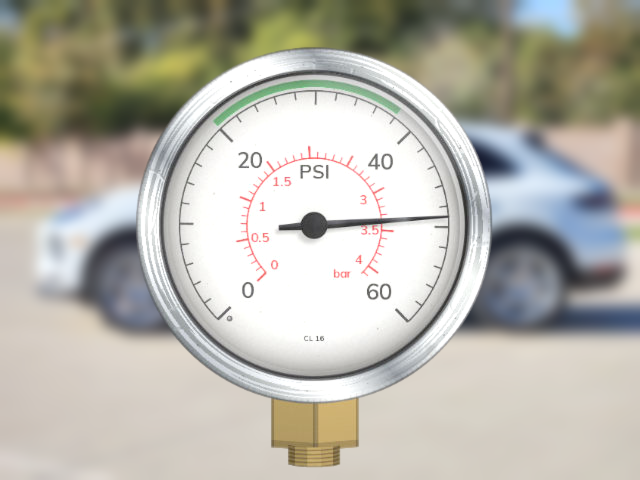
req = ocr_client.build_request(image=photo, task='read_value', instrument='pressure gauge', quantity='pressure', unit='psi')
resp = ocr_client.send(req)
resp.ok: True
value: 49 psi
